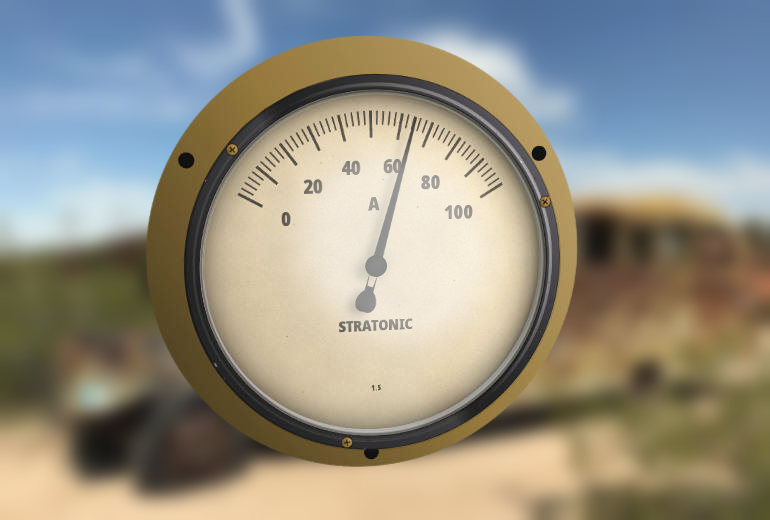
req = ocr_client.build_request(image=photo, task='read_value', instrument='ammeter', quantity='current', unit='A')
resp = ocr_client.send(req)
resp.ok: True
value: 64 A
